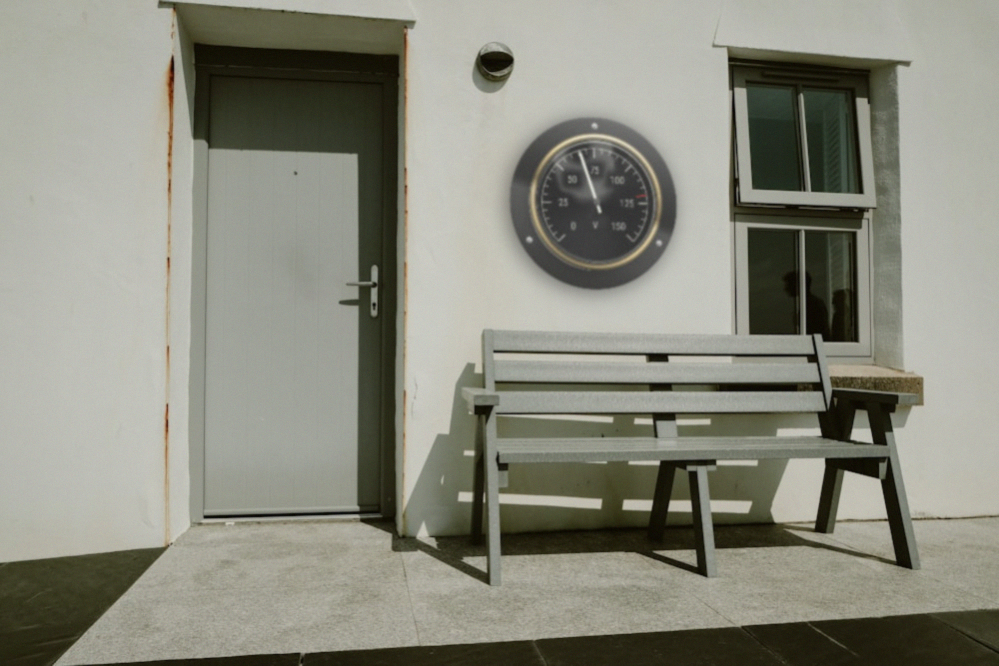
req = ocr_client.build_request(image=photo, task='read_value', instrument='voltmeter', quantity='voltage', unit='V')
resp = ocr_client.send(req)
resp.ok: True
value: 65 V
